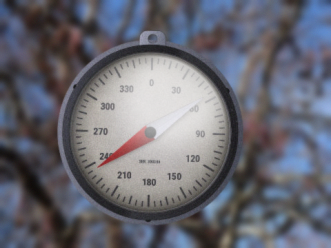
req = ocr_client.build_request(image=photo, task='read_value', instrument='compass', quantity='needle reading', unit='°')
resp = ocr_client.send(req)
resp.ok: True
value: 235 °
